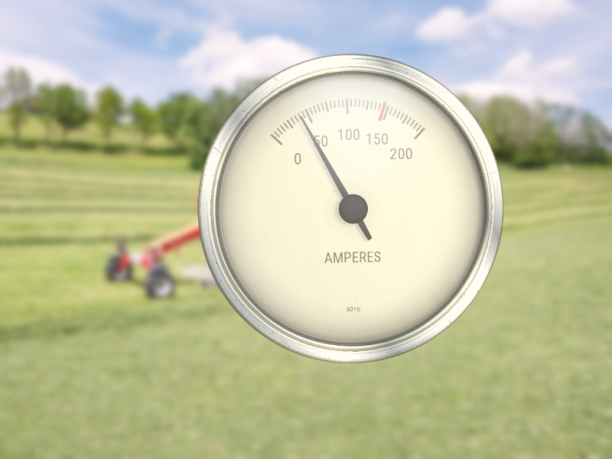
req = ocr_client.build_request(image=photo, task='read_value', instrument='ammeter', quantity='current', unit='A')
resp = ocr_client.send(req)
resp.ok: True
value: 40 A
